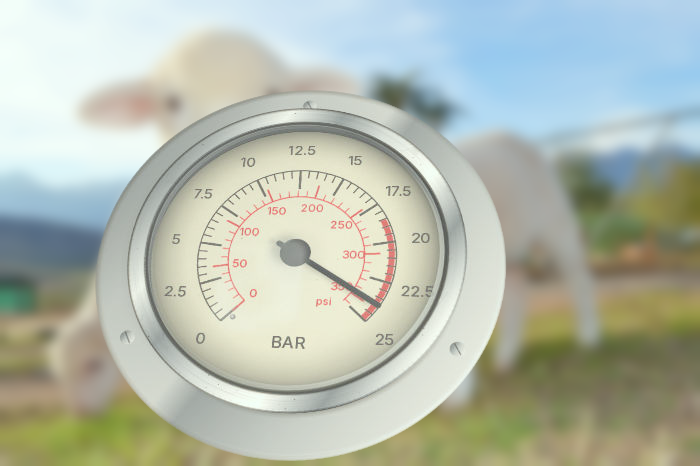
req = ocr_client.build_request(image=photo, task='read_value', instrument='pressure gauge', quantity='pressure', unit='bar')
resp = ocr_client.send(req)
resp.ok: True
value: 24 bar
